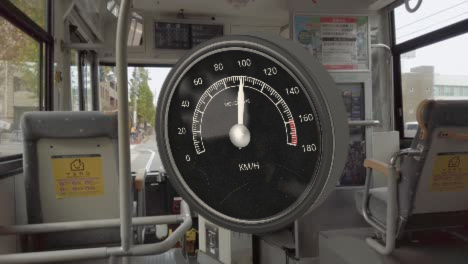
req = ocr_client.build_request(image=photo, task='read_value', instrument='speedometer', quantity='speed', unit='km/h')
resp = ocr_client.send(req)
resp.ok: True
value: 100 km/h
